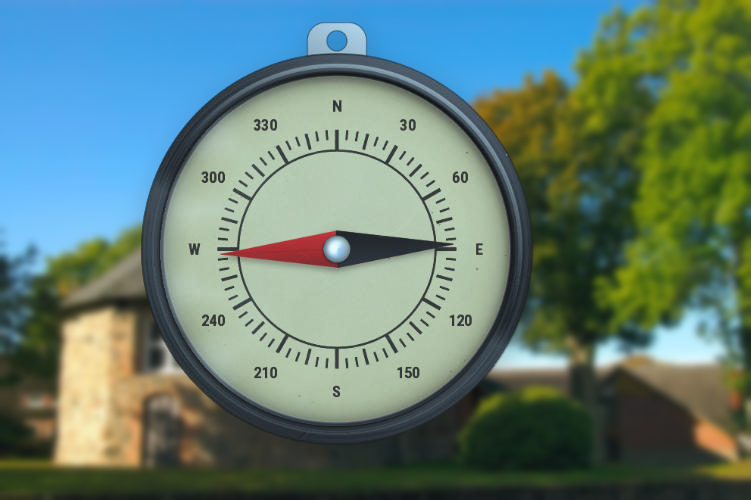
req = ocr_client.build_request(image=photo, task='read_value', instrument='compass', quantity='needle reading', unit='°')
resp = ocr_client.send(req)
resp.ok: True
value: 267.5 °
